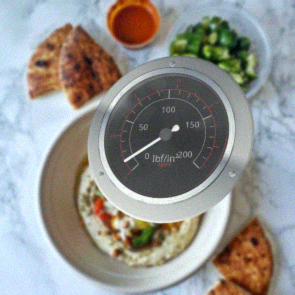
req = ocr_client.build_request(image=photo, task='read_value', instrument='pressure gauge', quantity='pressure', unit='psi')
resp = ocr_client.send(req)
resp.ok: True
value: 10 psi
